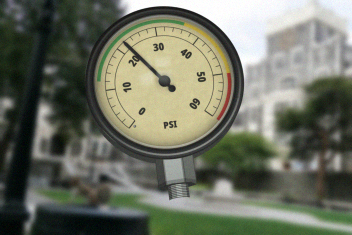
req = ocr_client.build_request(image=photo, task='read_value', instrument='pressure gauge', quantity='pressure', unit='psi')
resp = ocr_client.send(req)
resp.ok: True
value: 22 psi
